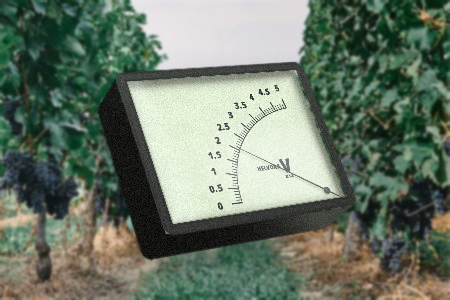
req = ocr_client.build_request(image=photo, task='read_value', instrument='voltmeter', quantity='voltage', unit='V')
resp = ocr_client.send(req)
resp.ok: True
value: 2 V
